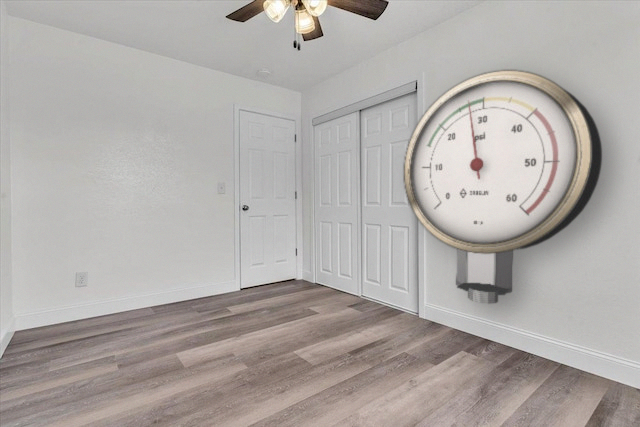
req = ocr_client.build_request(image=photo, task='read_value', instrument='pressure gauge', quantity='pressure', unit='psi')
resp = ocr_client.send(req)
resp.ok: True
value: 27.5 psi
